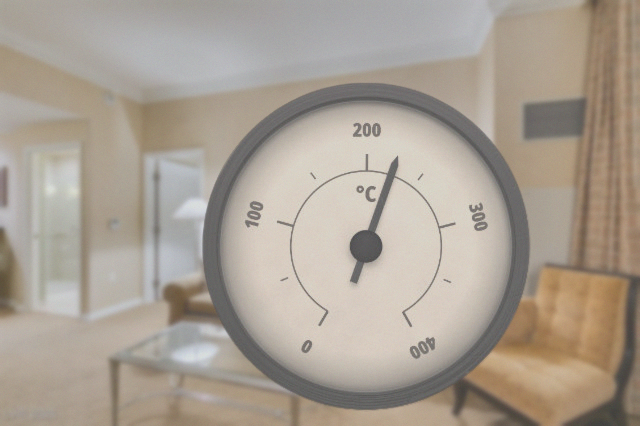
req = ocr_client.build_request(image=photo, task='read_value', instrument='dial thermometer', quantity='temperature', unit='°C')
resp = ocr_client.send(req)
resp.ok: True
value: 225 °C
